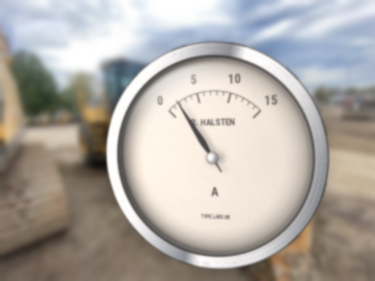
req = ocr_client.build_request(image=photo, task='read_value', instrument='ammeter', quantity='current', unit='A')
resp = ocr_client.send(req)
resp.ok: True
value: 2 A
